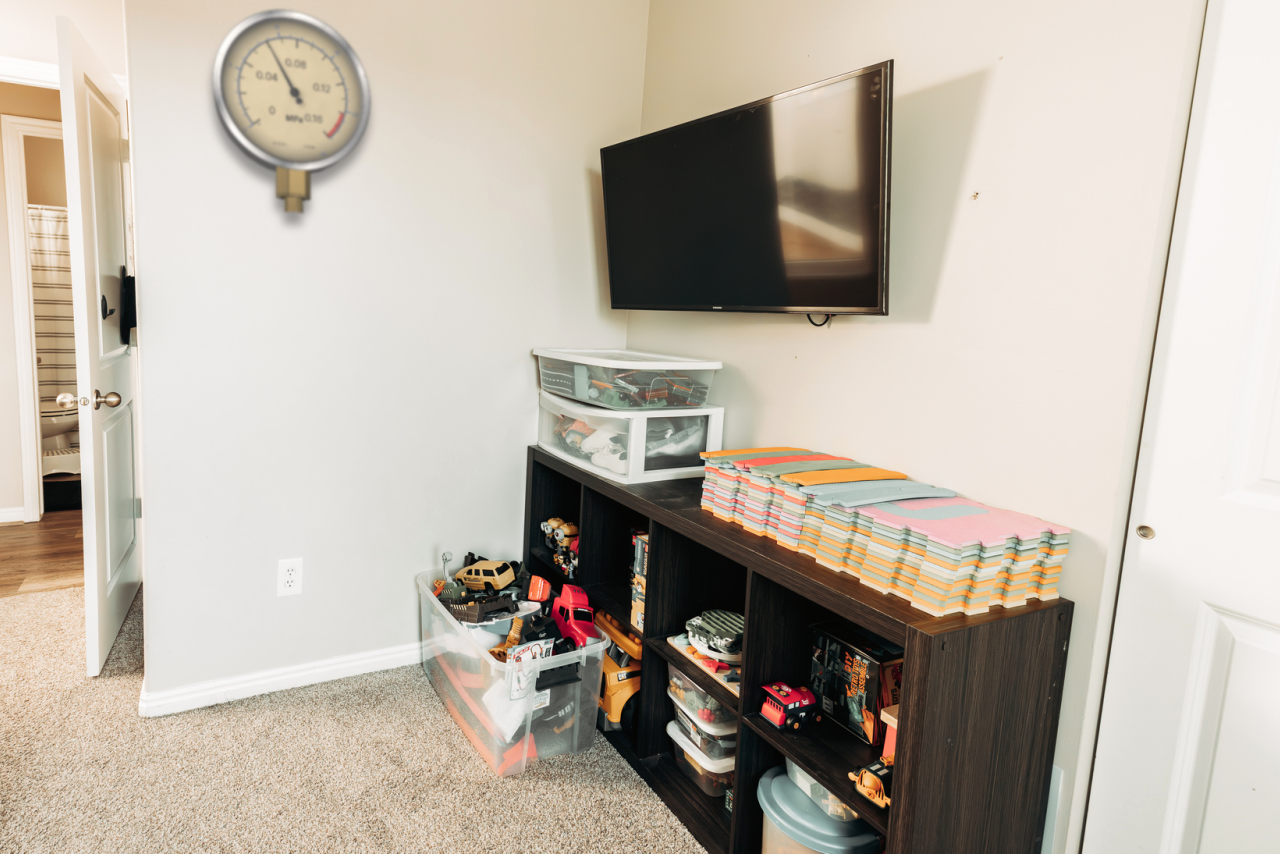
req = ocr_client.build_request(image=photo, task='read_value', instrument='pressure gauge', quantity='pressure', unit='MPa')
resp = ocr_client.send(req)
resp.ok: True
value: 0.06 MPa
